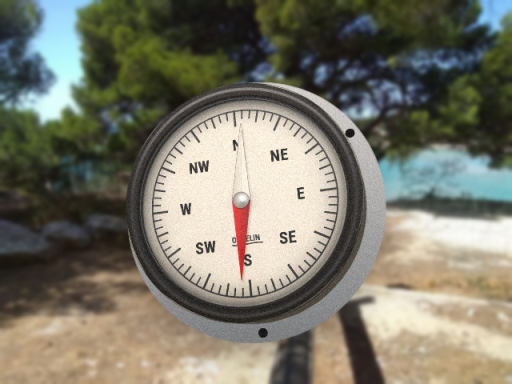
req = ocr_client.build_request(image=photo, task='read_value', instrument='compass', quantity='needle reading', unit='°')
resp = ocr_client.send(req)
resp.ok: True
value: 185 °
